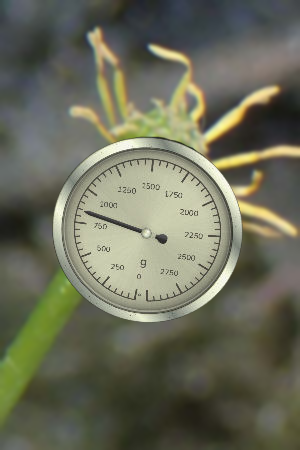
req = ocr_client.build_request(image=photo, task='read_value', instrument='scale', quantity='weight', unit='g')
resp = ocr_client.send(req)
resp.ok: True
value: 850 g
